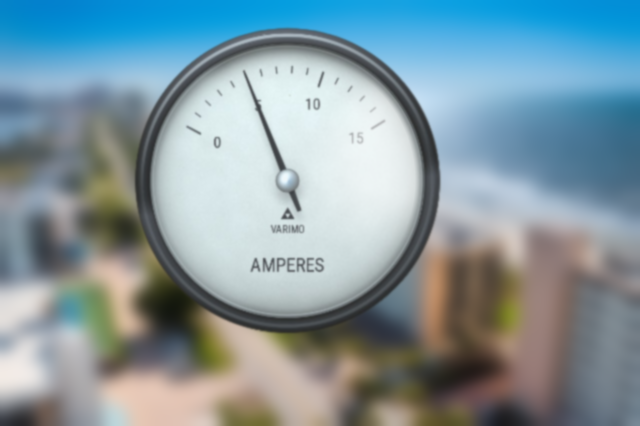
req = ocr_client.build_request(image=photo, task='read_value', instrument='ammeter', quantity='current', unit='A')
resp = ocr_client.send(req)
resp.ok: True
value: 5 A
